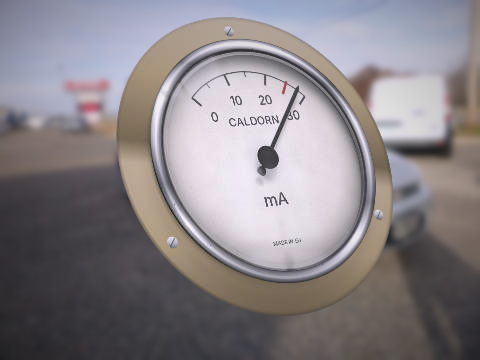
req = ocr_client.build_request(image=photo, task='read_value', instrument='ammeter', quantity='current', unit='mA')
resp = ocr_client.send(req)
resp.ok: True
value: 27.5 mA
